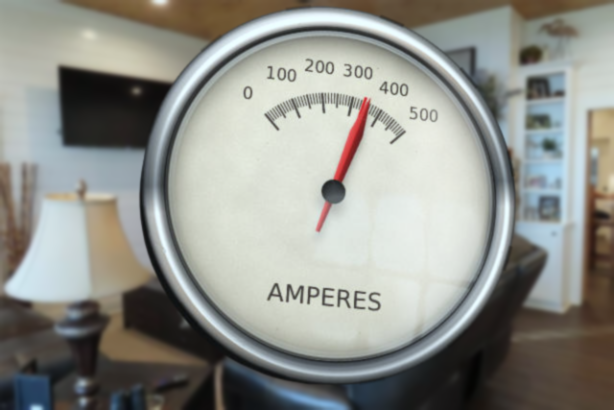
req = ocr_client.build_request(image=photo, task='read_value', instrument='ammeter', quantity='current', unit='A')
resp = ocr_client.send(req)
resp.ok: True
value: 350 A
